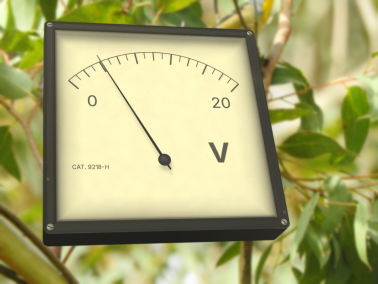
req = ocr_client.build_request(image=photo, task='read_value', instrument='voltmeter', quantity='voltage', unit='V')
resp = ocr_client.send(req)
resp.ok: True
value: 4 V
